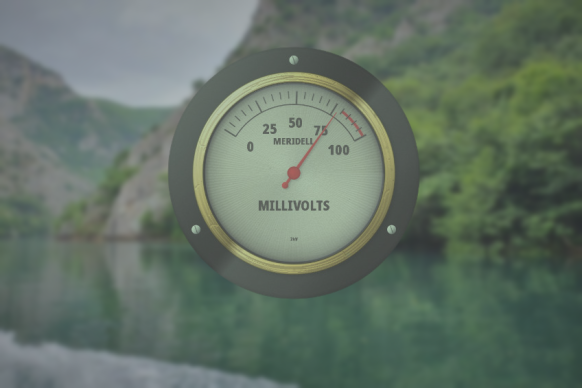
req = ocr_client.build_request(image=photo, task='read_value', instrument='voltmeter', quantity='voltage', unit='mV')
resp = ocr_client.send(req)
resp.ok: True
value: 77.5 mV
